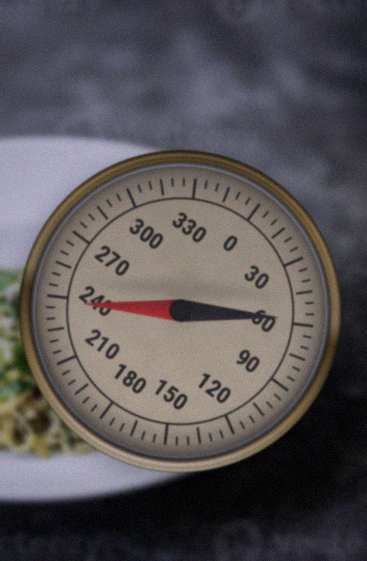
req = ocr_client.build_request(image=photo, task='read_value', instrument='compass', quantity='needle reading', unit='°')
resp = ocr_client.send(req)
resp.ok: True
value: 237.5 °
